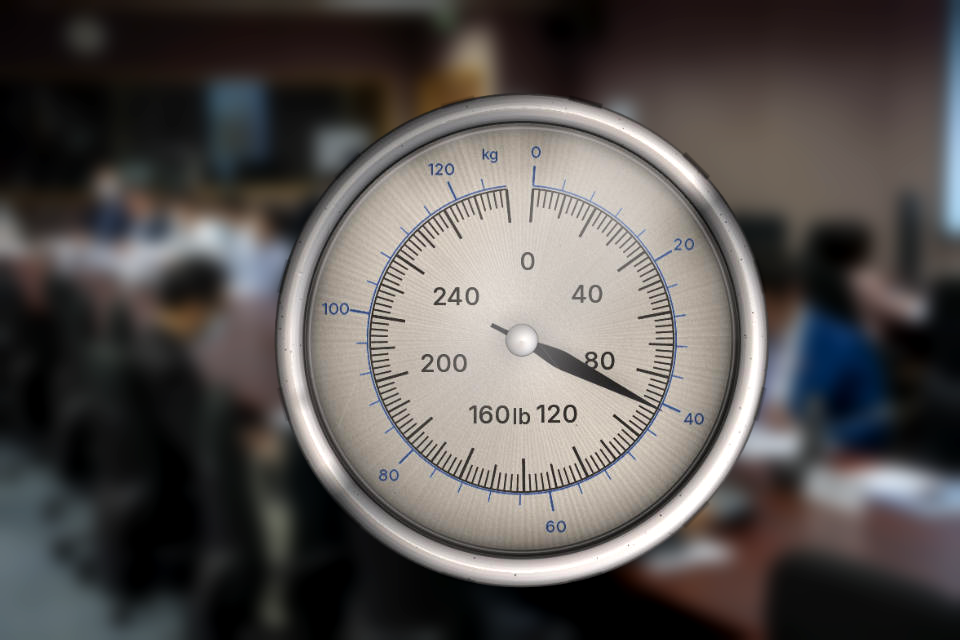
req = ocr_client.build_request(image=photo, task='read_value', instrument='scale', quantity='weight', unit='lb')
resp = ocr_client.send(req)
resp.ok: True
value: 90 lb
